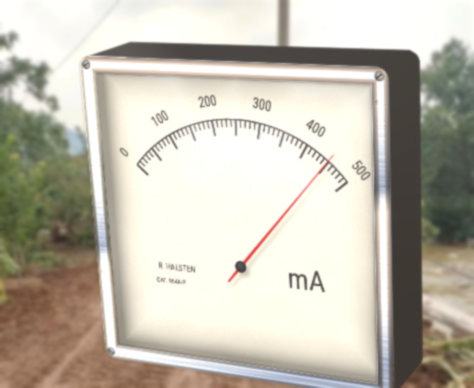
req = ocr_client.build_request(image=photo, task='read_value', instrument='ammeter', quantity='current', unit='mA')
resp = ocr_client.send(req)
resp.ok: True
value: 450 mA
